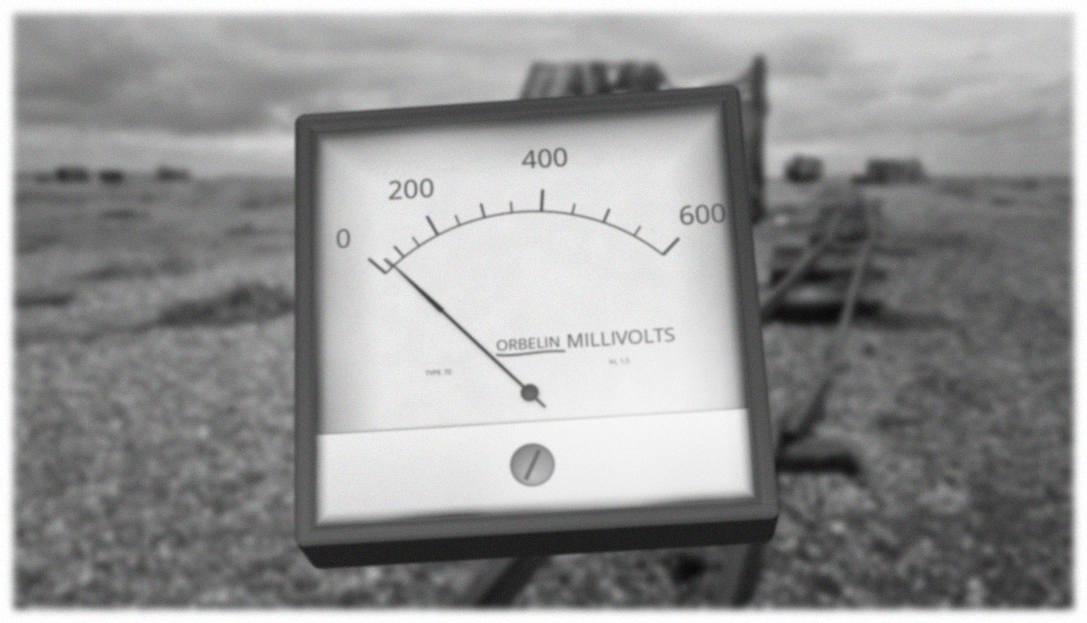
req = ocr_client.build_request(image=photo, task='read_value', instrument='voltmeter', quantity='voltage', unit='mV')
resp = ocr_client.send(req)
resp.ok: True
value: 50 mV
